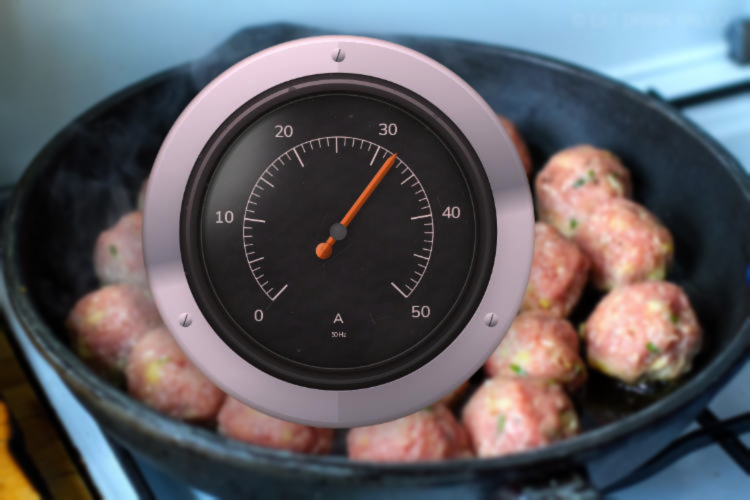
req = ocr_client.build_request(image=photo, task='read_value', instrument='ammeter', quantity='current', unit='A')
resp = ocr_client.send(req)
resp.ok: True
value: 32 A
